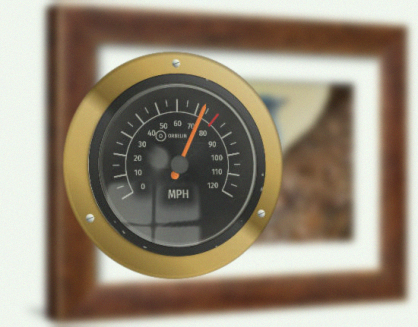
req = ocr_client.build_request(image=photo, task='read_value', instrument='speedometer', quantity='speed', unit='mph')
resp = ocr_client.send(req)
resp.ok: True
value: 72.5 mph
